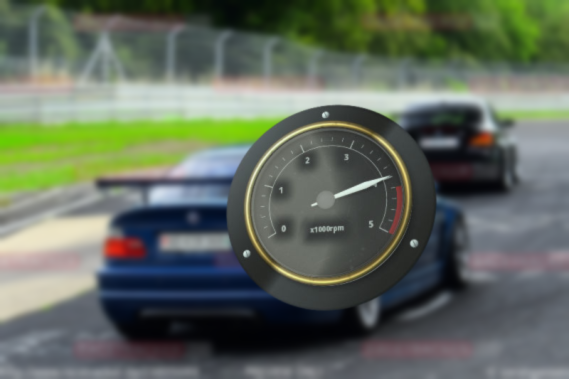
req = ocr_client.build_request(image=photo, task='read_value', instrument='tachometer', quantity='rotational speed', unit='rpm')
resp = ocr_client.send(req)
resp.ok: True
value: 4000 rpm
